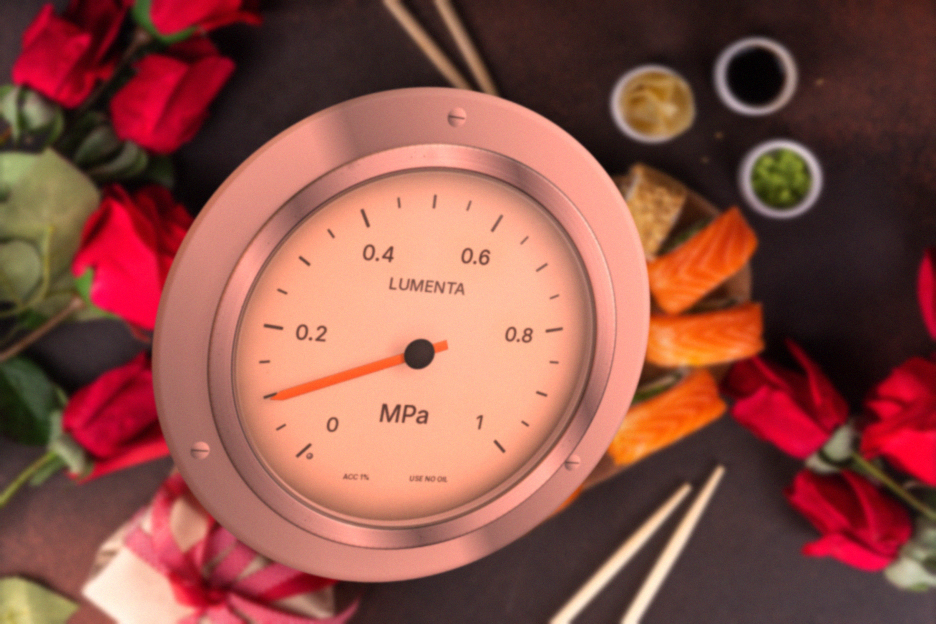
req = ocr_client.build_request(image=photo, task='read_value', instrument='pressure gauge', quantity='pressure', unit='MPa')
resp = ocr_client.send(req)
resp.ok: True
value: 0.1 MPa
